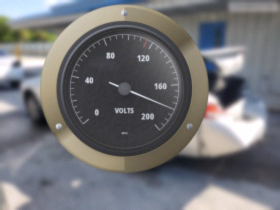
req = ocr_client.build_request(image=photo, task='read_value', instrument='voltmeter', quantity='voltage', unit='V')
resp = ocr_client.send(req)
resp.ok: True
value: 180 V
